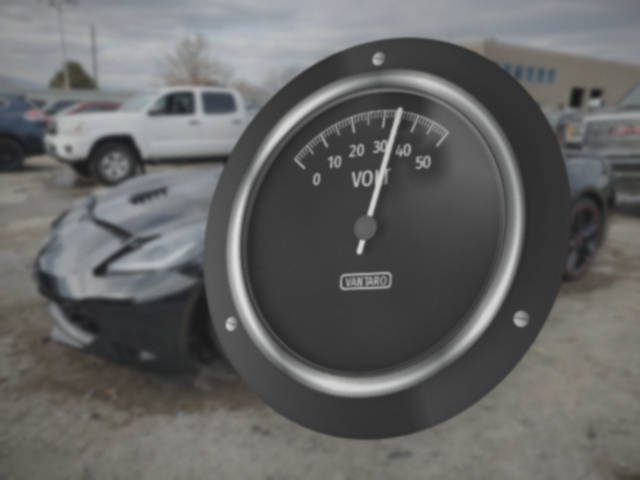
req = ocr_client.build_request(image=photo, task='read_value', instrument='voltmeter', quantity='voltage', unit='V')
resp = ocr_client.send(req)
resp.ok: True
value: 35 V
